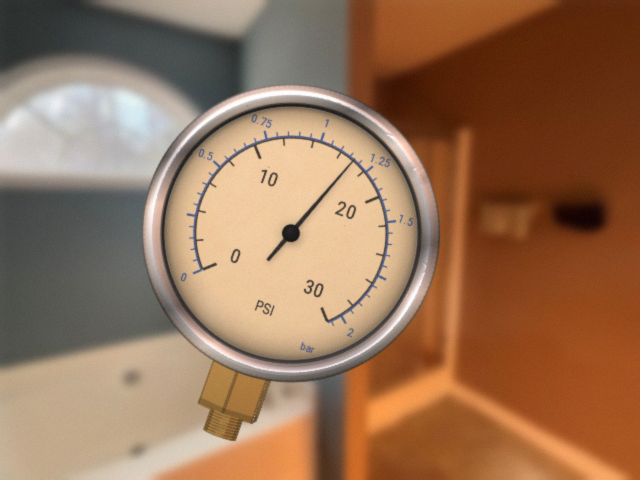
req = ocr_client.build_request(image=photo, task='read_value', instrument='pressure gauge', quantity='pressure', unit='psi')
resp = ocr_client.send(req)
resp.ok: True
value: 17 psi
